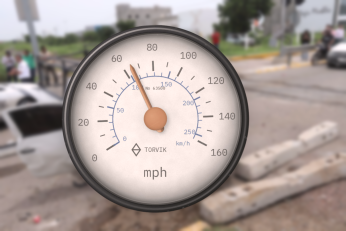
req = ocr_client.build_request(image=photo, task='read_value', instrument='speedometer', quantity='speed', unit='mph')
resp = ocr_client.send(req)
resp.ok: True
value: 65 mph
